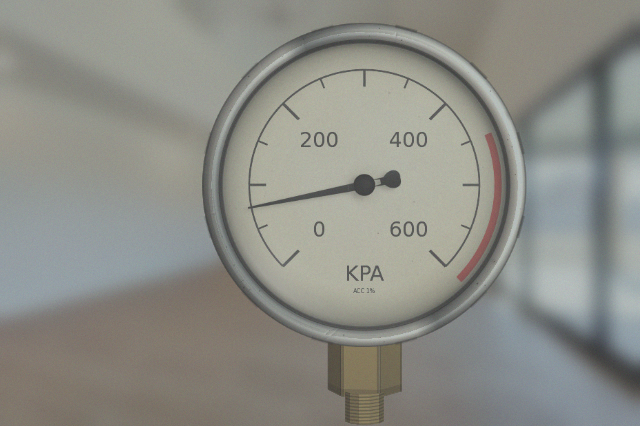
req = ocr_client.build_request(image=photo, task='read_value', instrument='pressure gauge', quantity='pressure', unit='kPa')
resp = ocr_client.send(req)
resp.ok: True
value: 75 kPa
